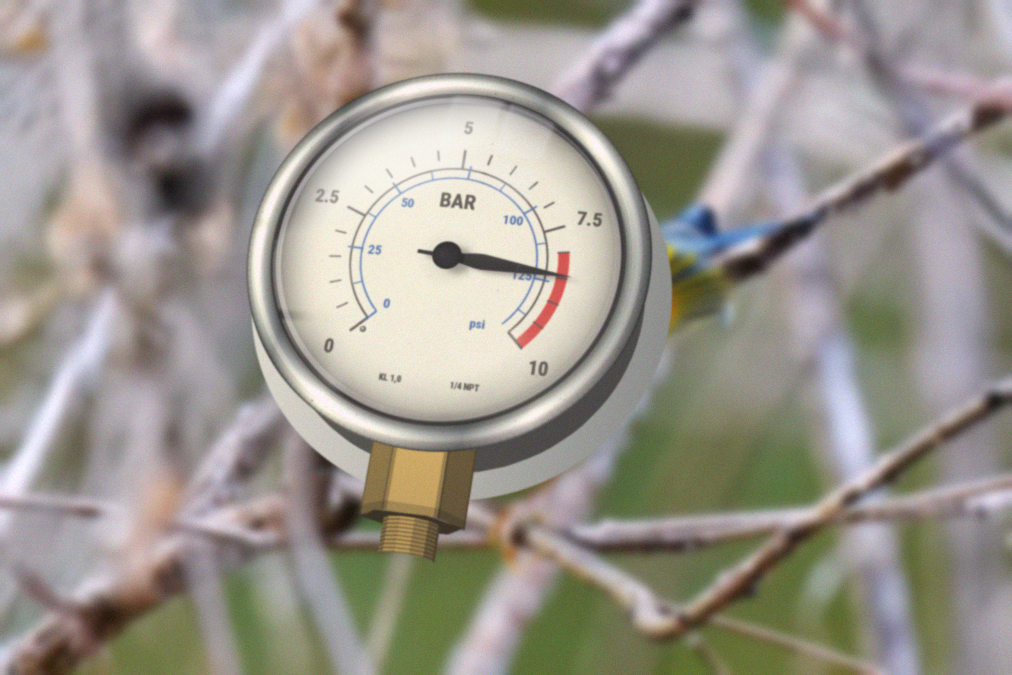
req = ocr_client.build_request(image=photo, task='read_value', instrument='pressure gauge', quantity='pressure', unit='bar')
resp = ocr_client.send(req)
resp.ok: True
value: 8.5 bar
